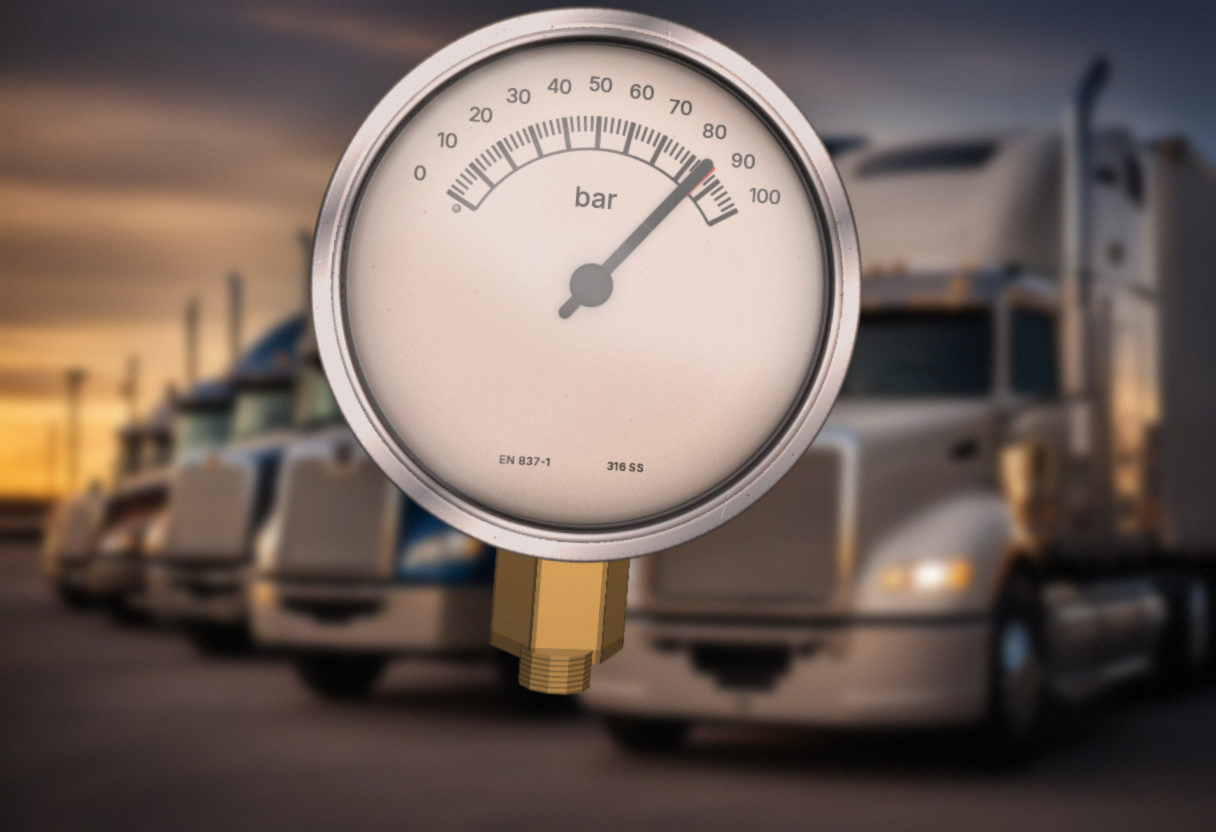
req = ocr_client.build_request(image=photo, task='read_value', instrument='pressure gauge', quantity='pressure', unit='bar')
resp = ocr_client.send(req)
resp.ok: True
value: 84 bar
